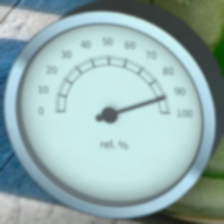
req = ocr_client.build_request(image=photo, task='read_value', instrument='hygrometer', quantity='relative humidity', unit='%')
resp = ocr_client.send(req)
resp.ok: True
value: 90 %
